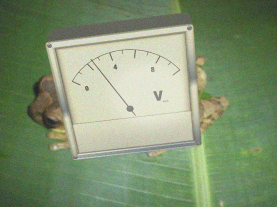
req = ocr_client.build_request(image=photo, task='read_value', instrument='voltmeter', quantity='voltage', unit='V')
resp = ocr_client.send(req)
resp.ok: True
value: 2.5 V
